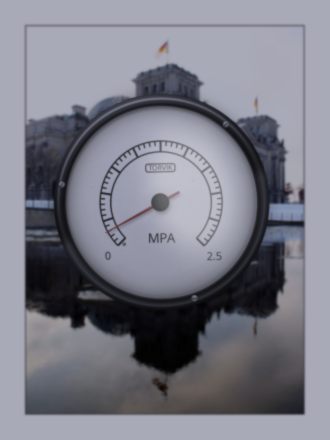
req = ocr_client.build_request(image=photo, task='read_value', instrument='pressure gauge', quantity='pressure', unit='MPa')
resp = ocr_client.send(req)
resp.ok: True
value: 0.15 MPa
